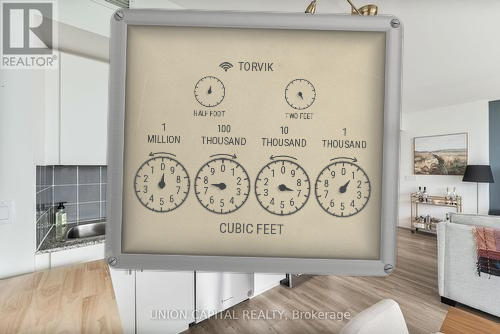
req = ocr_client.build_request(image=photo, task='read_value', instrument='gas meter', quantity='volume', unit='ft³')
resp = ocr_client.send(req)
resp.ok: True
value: 977100 ft³
